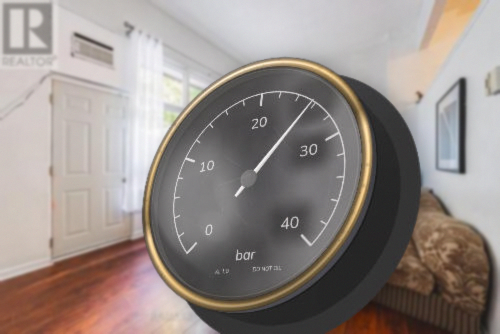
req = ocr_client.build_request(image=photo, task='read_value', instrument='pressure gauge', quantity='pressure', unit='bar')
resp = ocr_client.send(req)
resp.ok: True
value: 26 bar
